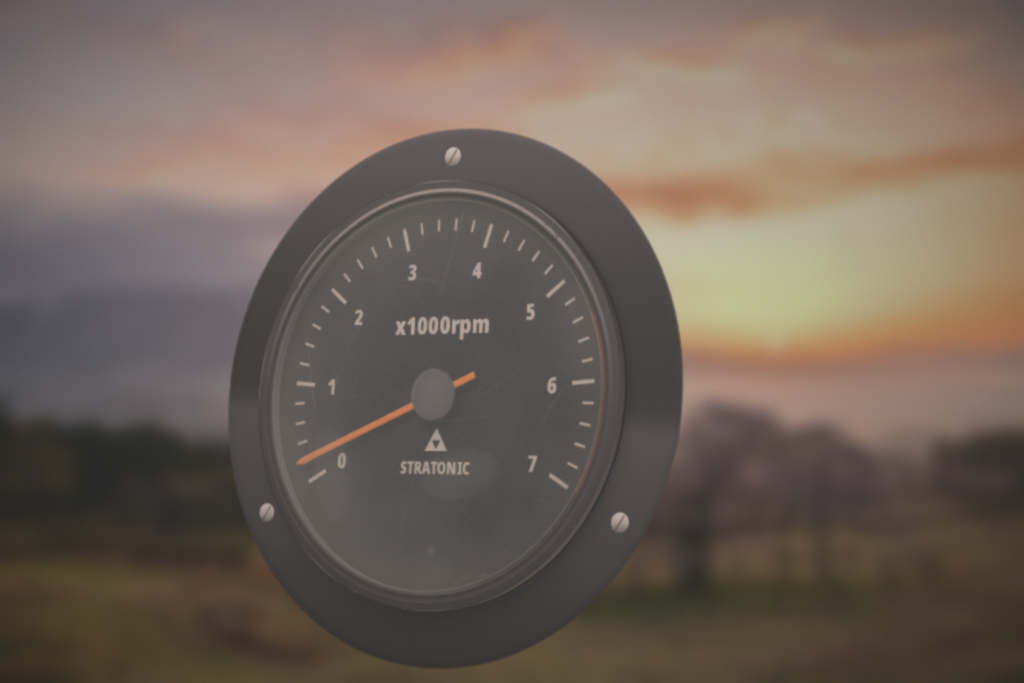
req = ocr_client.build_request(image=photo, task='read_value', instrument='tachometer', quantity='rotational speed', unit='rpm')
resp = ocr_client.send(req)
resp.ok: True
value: 200 rpm
